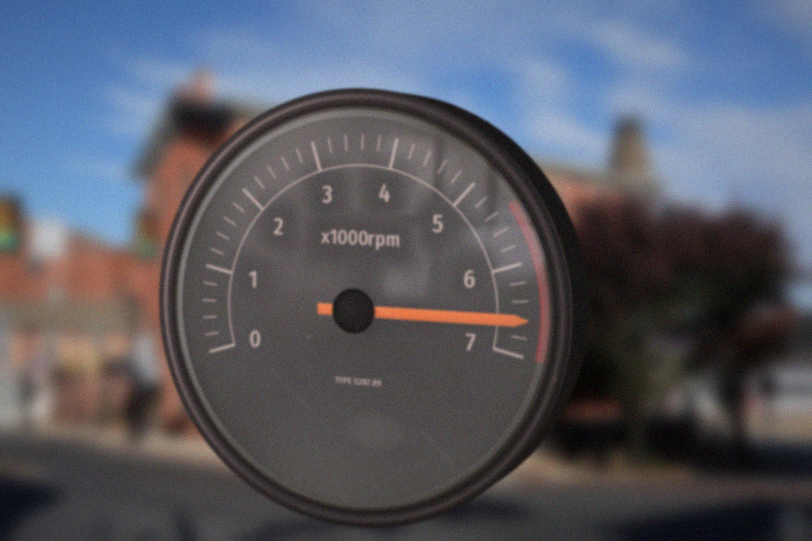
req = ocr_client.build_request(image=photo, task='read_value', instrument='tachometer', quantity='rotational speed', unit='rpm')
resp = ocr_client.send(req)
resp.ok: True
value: 6600 rpm
